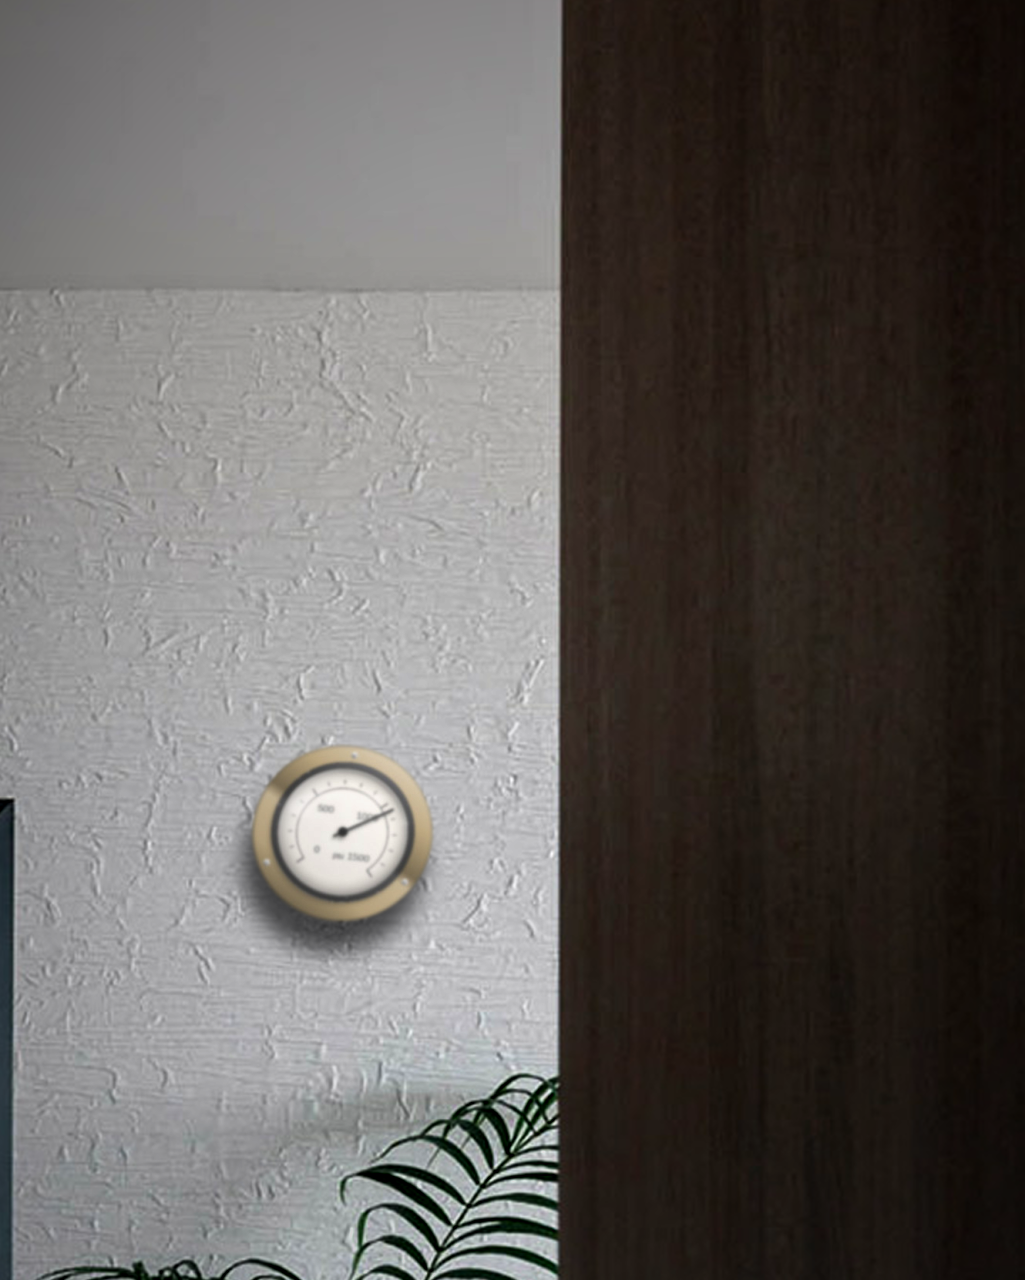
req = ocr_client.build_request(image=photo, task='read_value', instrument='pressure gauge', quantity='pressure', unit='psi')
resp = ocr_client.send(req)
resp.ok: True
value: 1050 psi
